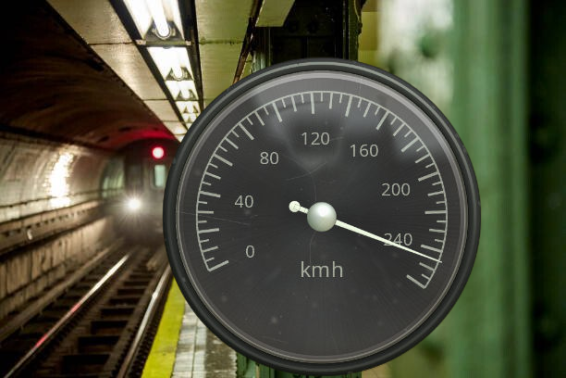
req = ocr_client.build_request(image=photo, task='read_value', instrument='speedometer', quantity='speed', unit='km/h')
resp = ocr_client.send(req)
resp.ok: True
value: 245 km/h
